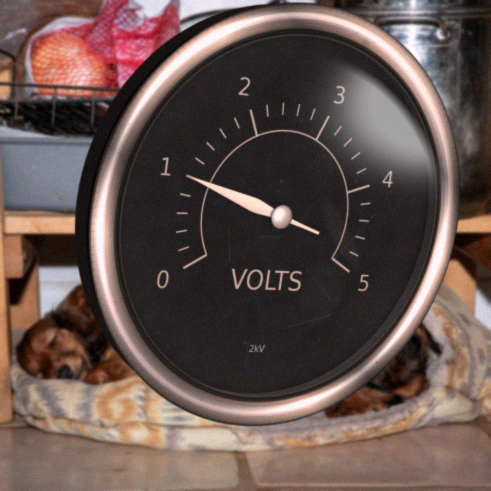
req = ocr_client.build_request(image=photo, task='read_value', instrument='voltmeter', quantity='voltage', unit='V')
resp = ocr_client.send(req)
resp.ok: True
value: 1 V
